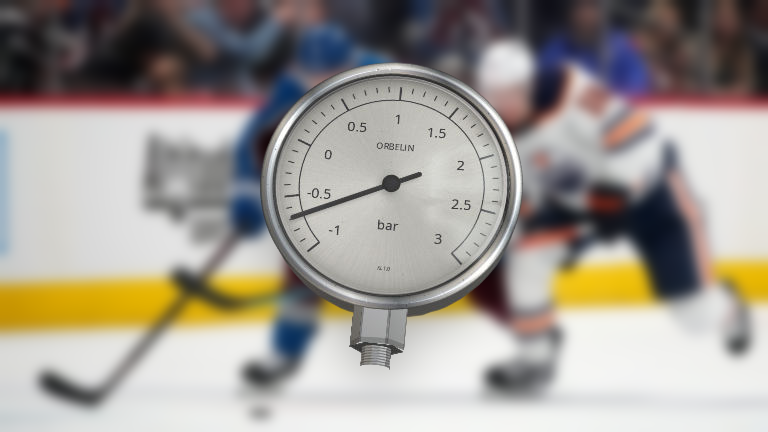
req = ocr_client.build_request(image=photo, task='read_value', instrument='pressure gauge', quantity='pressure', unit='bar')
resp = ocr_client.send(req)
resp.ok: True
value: -0.7 bar
